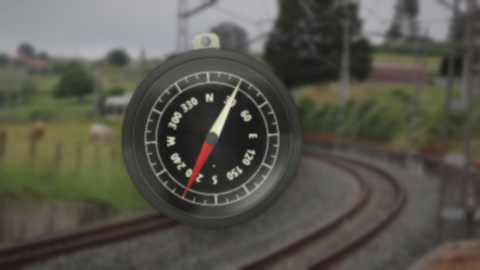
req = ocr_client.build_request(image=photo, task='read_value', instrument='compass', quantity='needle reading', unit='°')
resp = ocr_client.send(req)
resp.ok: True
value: 210 °
